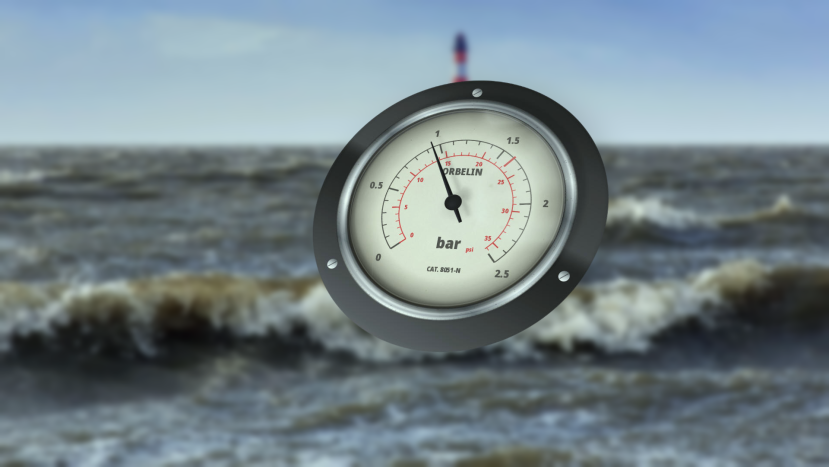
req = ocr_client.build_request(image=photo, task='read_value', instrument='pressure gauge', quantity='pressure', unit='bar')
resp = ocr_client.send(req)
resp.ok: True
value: 0.95 bar
